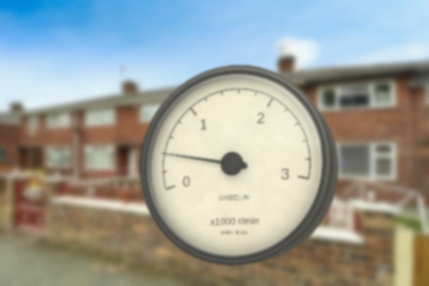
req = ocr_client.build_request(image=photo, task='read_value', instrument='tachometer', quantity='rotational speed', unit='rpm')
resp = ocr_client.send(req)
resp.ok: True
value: 400 rpm
